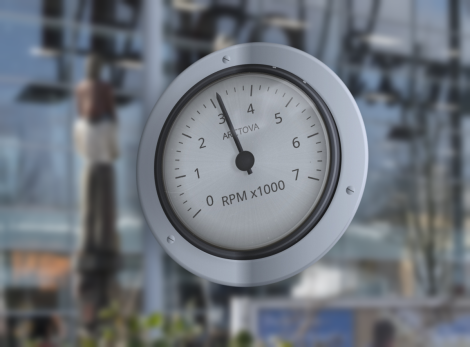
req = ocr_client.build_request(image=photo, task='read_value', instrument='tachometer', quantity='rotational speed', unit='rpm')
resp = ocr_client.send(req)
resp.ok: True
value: 3200 rpm
